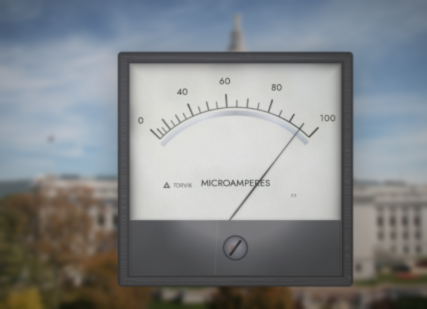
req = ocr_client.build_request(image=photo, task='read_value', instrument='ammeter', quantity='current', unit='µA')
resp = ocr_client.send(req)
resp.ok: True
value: 95 µA
